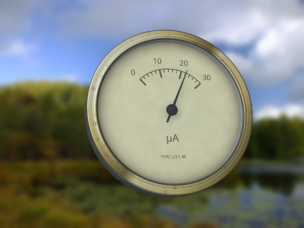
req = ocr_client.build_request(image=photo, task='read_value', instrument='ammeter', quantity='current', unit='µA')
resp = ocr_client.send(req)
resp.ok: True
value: 22 µA
